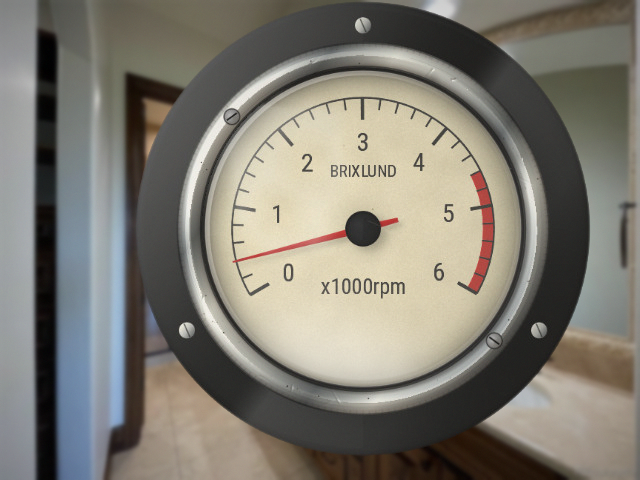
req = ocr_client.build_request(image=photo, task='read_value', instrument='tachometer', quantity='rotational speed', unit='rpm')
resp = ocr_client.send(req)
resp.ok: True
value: 400 rpm
